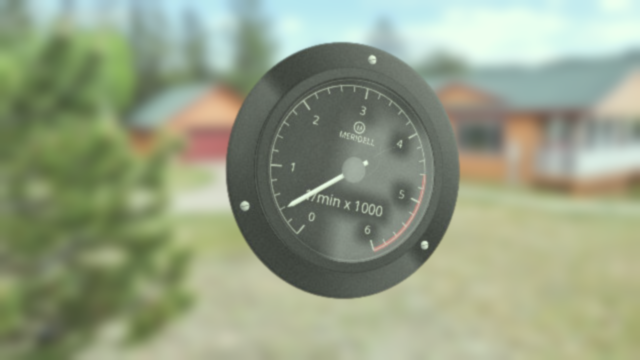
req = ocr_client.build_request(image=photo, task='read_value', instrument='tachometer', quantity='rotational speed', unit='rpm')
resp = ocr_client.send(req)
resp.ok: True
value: 400 rpm
